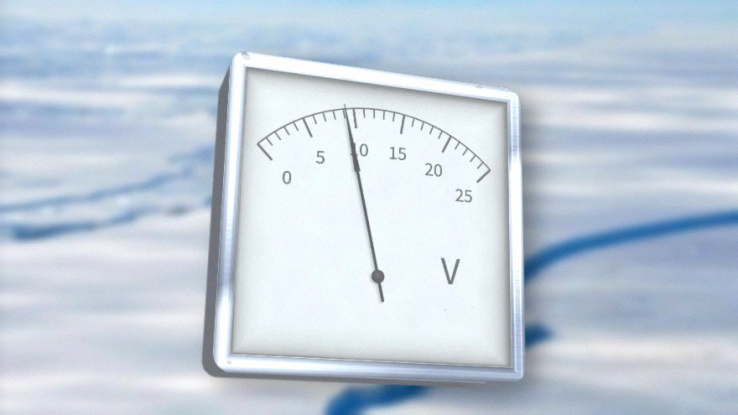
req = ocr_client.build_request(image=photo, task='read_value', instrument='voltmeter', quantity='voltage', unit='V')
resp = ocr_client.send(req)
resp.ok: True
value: 9 V
